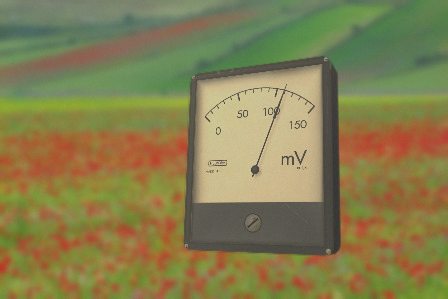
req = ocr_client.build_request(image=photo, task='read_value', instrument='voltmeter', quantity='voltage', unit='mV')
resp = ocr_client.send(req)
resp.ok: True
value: 110 mV
